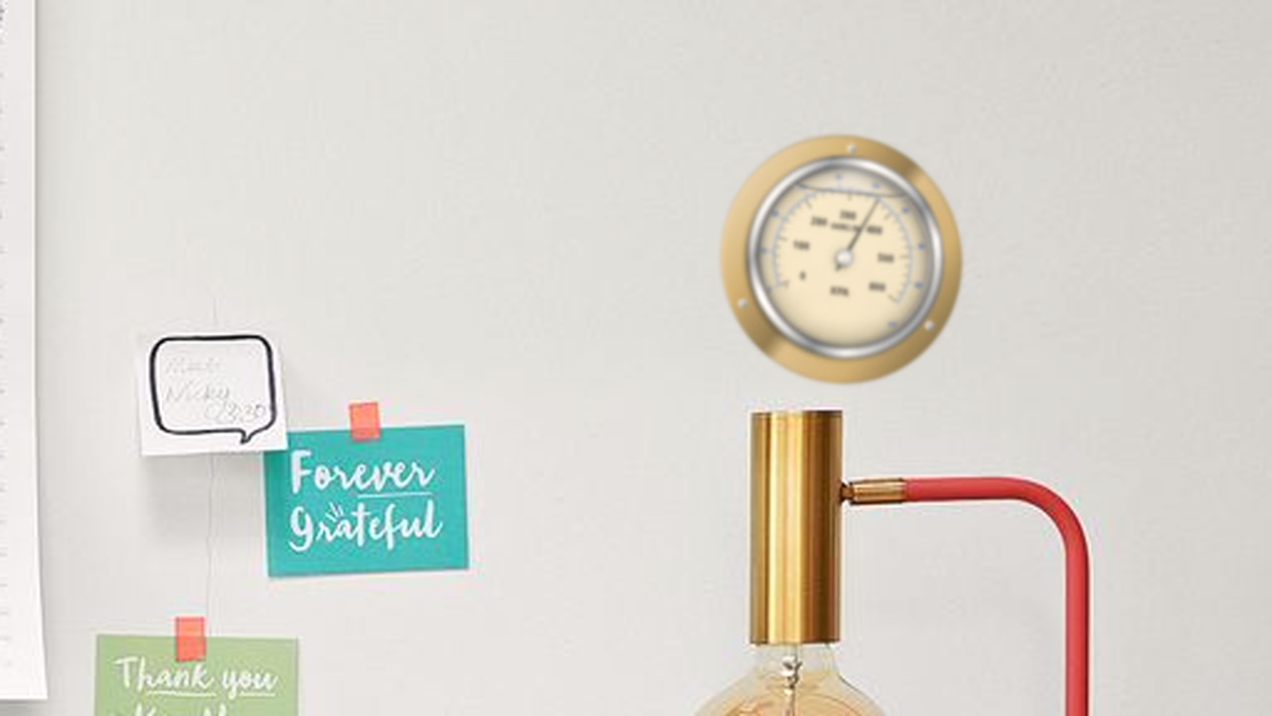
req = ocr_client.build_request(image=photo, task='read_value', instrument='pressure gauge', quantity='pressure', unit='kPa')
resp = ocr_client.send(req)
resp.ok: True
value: 360 kPa
